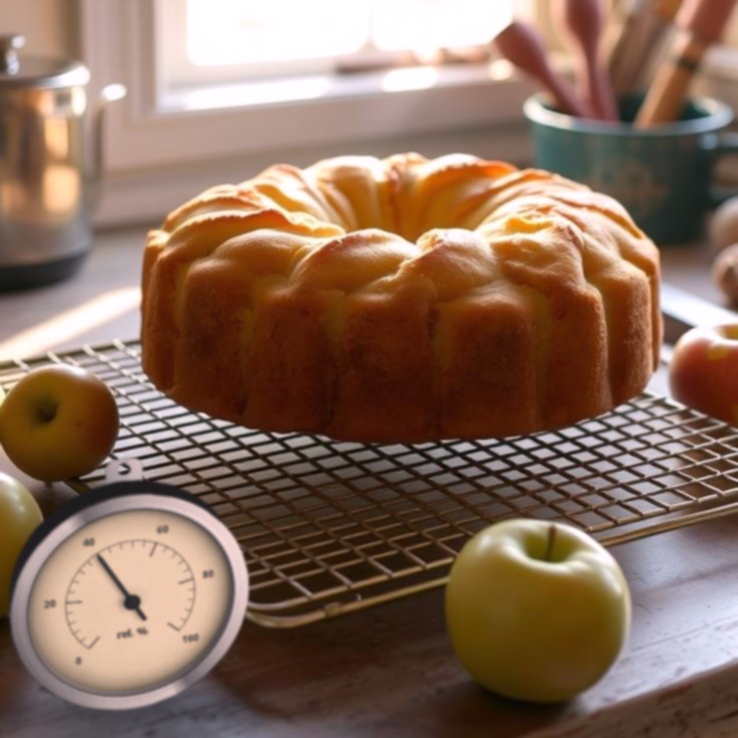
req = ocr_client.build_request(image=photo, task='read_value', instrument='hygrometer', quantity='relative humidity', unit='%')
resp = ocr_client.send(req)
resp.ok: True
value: 40 %
